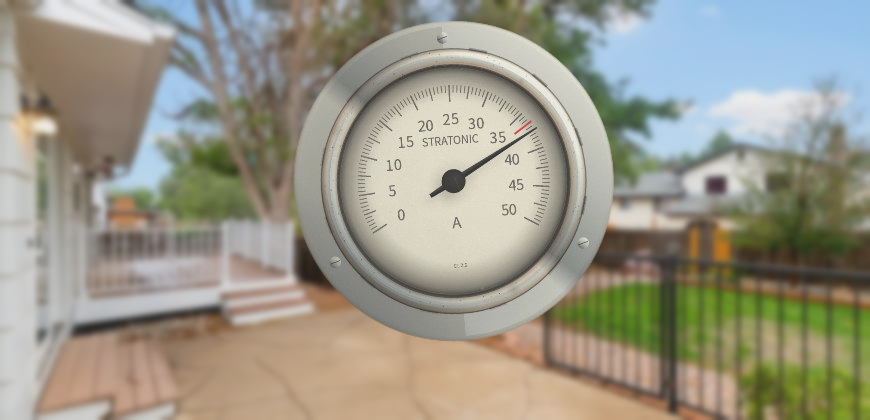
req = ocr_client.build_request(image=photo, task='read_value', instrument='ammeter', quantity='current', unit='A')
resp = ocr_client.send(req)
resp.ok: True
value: 37.5 A
